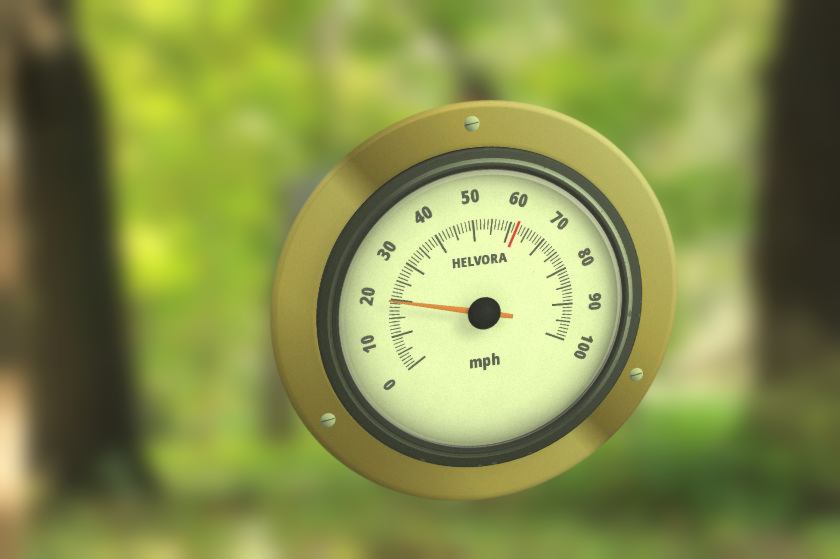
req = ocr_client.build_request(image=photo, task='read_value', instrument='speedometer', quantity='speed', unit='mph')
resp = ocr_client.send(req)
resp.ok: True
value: 20 mph
